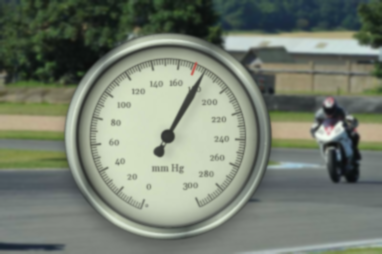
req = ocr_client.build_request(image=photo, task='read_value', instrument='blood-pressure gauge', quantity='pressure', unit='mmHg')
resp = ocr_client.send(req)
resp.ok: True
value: 180 mmHg
